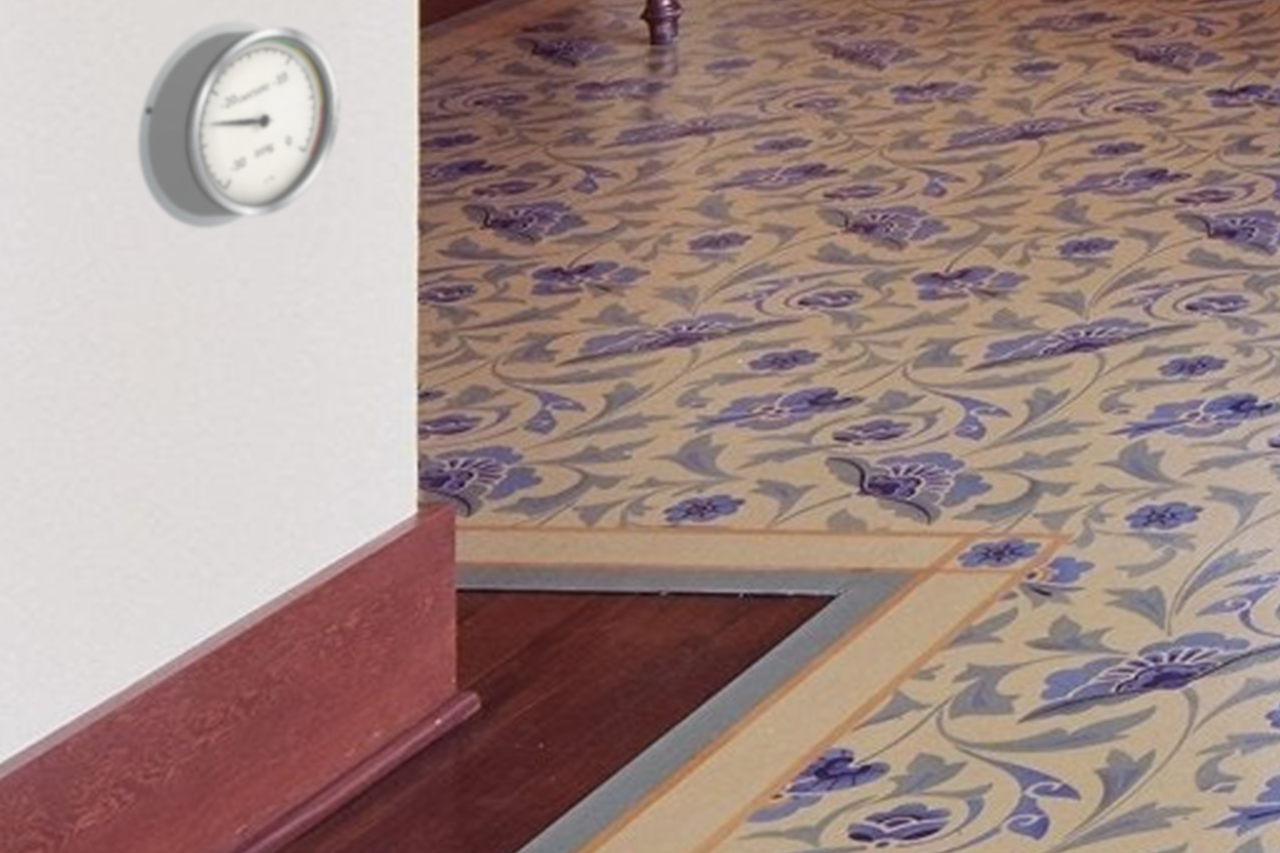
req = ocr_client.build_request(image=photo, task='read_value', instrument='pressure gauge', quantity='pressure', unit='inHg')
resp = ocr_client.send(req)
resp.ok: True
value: -23 inHg
